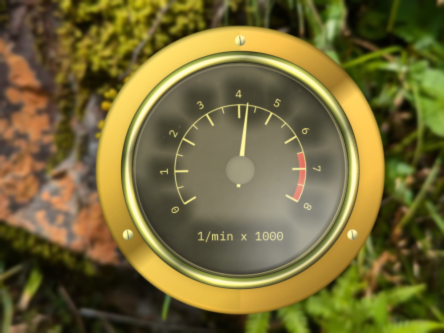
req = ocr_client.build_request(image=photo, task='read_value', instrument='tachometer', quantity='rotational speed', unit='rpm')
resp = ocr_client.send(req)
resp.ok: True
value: 4250 rpm
